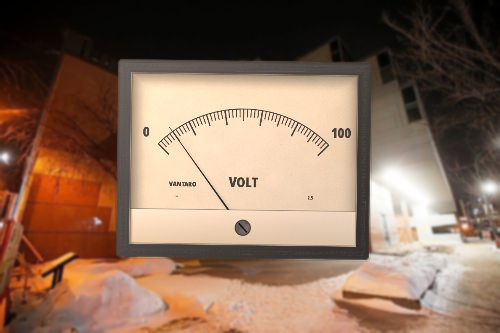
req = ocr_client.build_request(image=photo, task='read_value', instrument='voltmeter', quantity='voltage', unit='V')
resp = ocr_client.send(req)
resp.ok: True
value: 10 V
